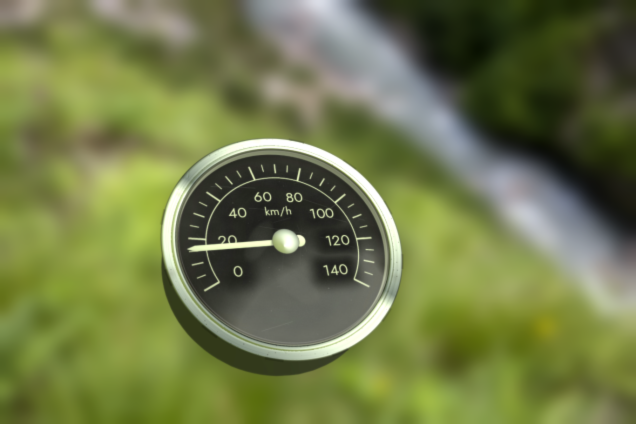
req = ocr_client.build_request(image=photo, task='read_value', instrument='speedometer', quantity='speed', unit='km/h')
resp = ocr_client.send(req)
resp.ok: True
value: 15 km/h
